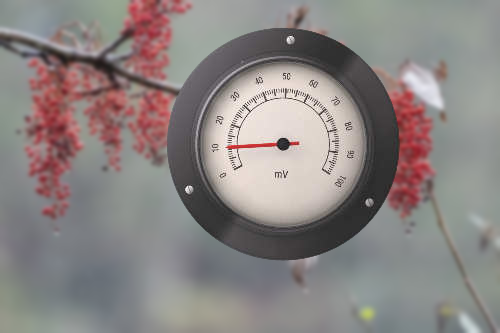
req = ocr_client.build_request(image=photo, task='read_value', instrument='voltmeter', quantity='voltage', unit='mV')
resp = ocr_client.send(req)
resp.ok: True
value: 10 mV
